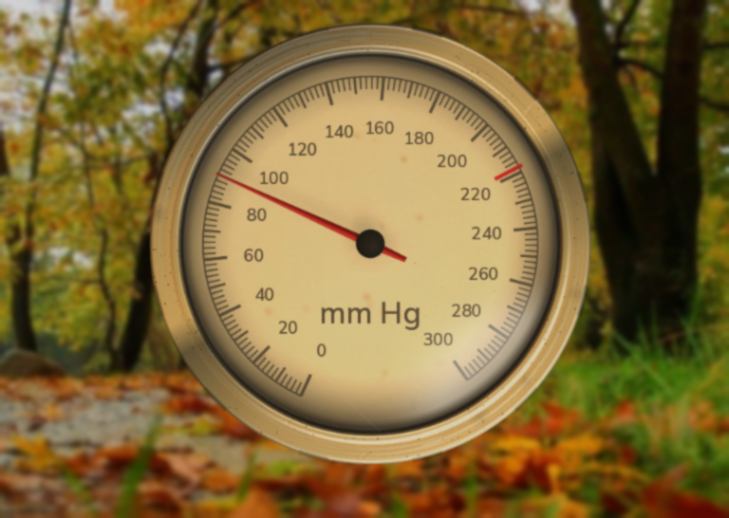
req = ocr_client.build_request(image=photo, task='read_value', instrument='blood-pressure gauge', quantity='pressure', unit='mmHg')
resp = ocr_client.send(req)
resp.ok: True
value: 90 mmHg
